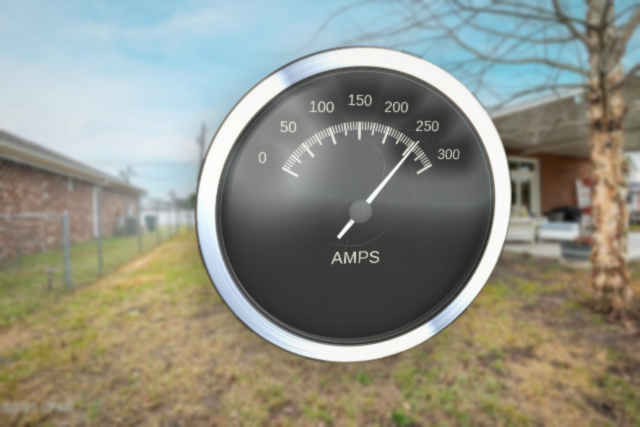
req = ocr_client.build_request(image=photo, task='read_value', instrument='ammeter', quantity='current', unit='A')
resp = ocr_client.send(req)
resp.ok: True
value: 250 A
